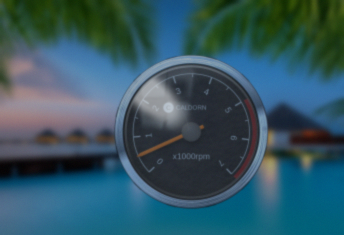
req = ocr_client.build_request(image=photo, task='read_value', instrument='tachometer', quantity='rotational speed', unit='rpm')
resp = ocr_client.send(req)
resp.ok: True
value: 500 rpm
